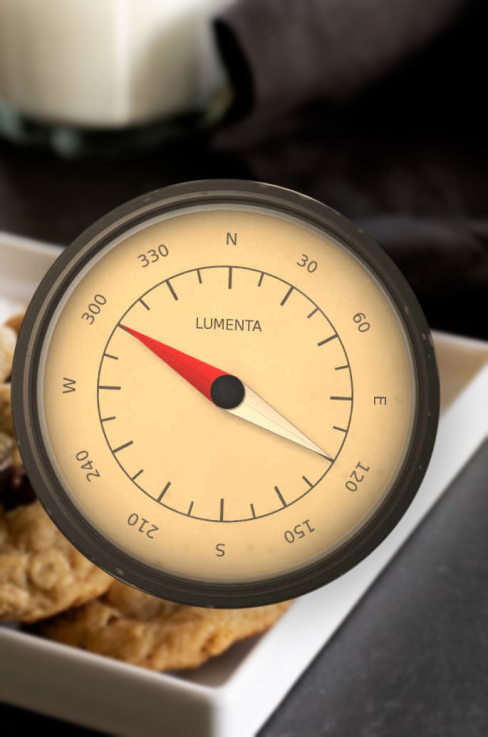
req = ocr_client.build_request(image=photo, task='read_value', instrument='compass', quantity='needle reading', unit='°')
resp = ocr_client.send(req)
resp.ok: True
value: 300 °
